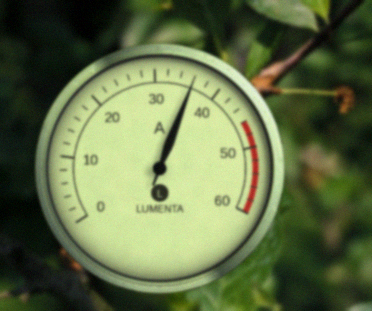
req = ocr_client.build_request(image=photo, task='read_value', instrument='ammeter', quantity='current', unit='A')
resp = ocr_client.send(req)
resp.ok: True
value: 36 A
